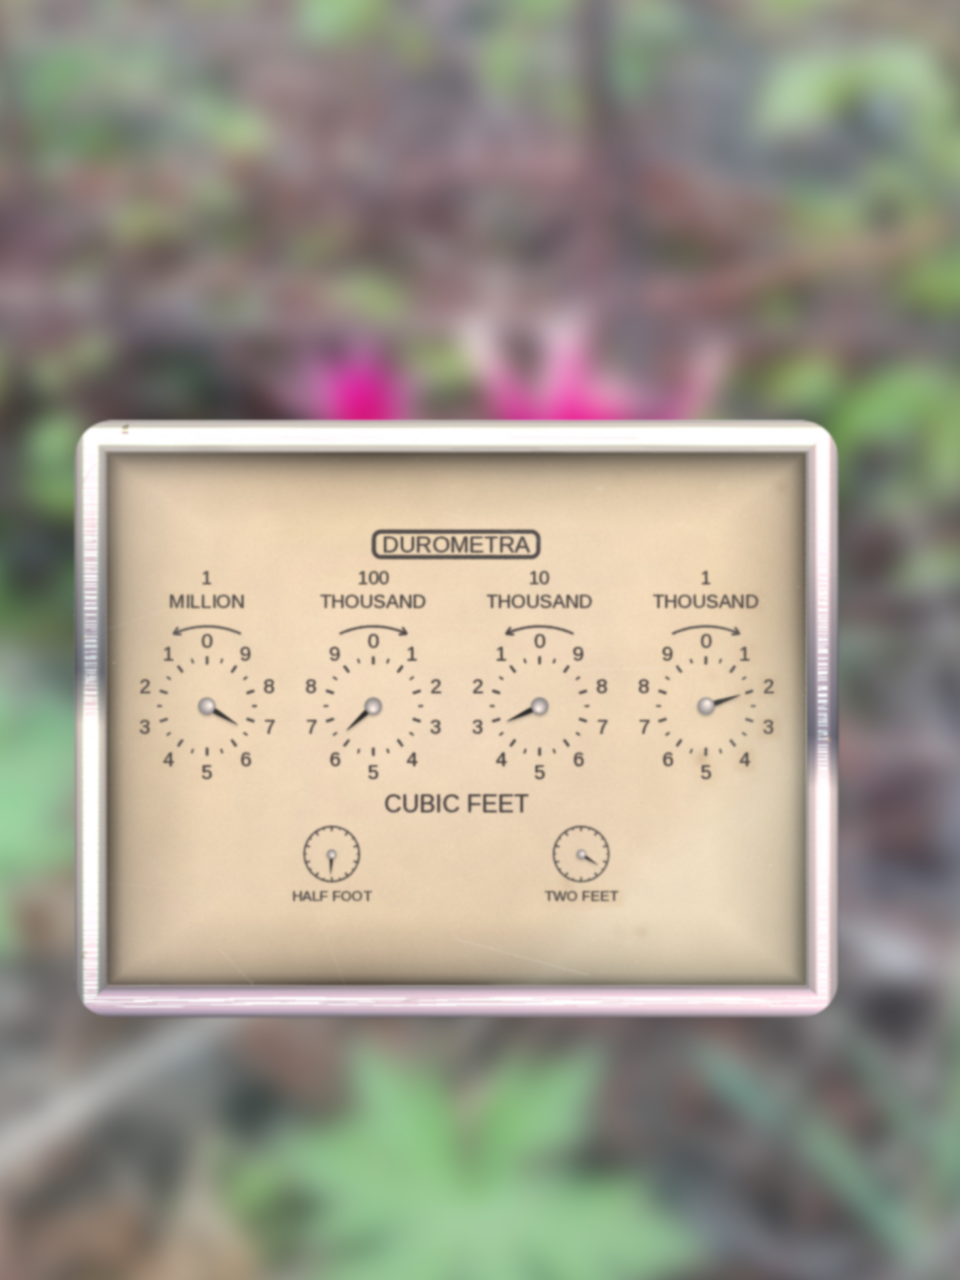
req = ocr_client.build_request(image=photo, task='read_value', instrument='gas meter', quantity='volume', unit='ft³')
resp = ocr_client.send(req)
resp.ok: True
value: 663200 ft³
